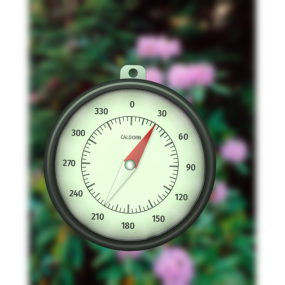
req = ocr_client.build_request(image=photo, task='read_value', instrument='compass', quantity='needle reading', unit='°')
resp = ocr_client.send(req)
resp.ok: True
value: 30 °
